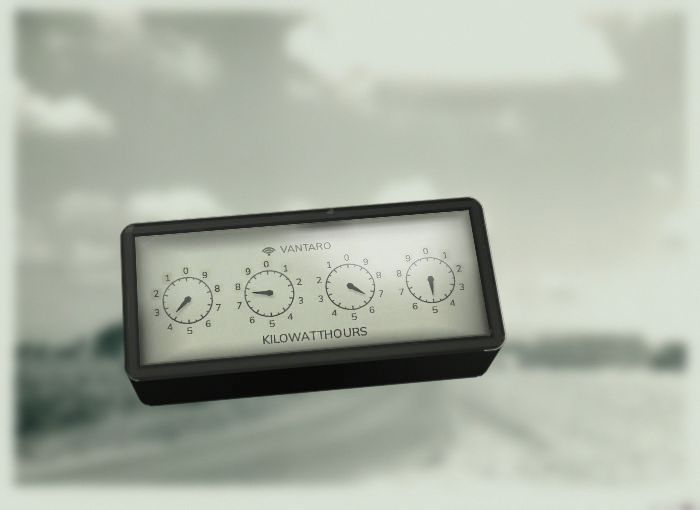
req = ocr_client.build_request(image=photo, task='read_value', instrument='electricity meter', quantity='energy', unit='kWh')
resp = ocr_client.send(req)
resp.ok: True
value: 3765 kWh
